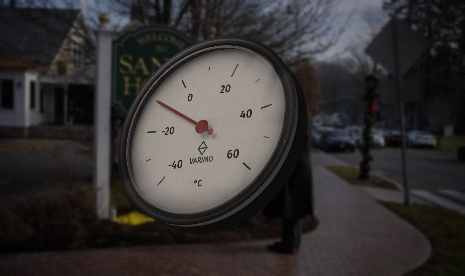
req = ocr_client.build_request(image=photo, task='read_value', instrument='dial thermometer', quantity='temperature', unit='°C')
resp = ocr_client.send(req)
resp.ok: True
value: -10 °C
